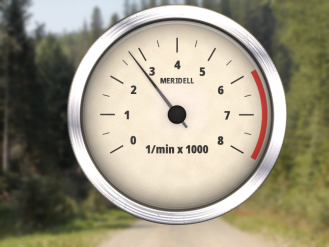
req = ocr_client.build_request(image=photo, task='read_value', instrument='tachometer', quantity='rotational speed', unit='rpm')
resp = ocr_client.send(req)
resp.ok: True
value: 2750 rpm
